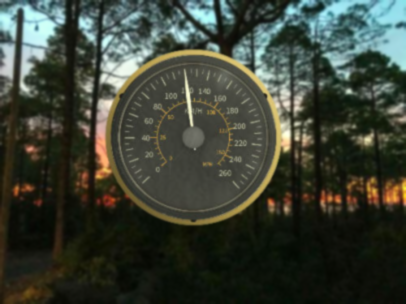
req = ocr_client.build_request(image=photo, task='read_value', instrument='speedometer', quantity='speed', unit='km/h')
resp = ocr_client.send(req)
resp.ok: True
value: 120 km/h
